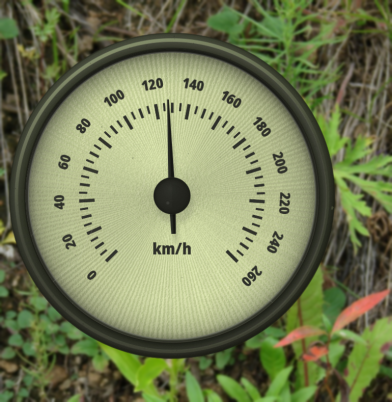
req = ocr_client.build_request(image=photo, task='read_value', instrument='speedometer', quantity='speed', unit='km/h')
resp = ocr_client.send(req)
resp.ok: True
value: 127.5 km/h
